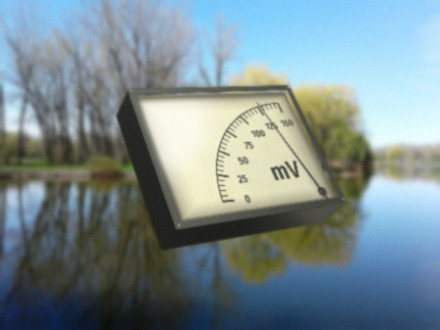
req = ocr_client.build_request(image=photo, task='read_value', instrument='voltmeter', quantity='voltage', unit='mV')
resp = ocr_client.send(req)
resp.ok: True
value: 125 mV
